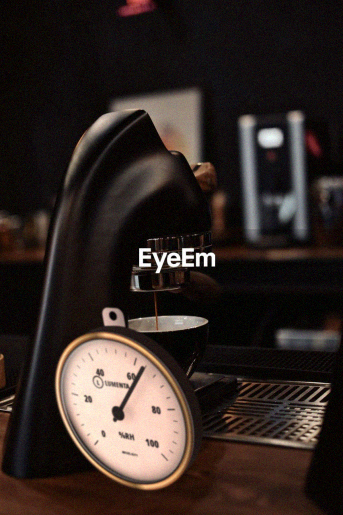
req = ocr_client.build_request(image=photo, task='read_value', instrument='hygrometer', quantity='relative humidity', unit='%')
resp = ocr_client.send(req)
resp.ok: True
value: 64 %
